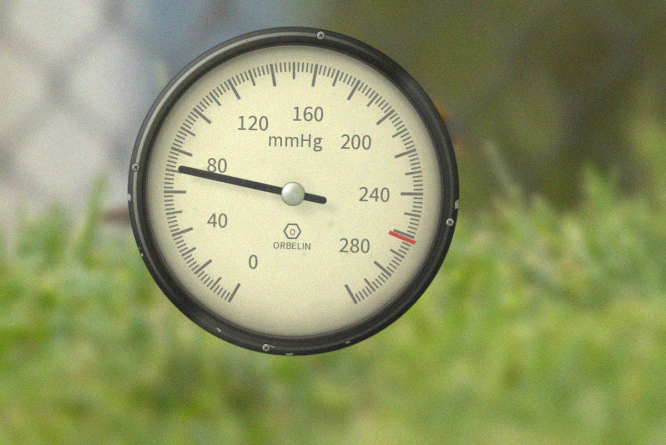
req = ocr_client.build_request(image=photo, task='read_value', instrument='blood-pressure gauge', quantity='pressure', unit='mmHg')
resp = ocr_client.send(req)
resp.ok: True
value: 72 mmHg
